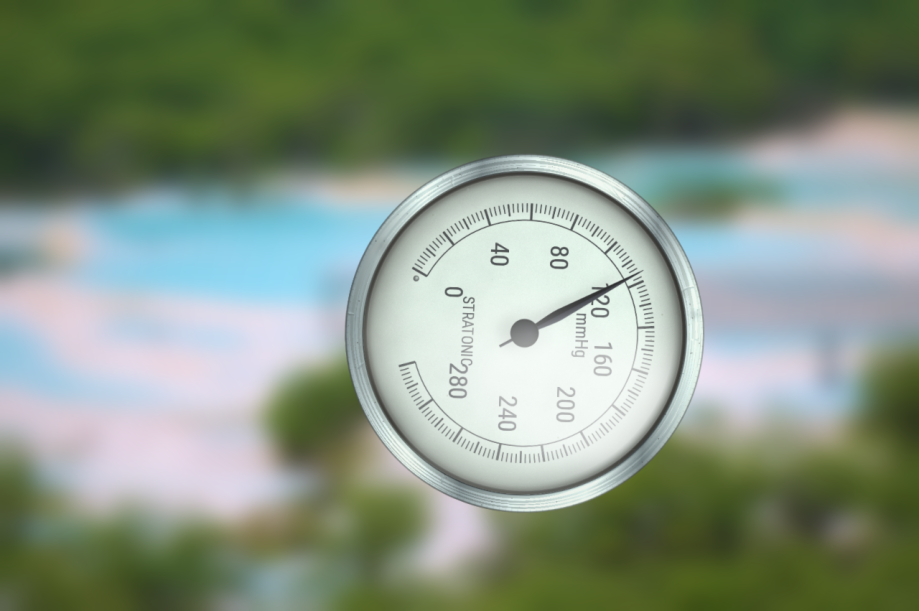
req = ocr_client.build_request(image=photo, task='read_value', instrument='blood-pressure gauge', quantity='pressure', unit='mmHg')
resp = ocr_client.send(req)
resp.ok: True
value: 116 mmHg
